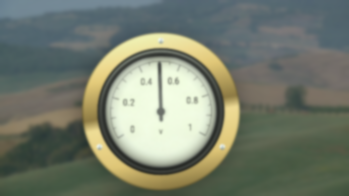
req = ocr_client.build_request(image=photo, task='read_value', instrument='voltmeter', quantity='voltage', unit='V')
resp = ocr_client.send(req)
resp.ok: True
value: 0.5 V
